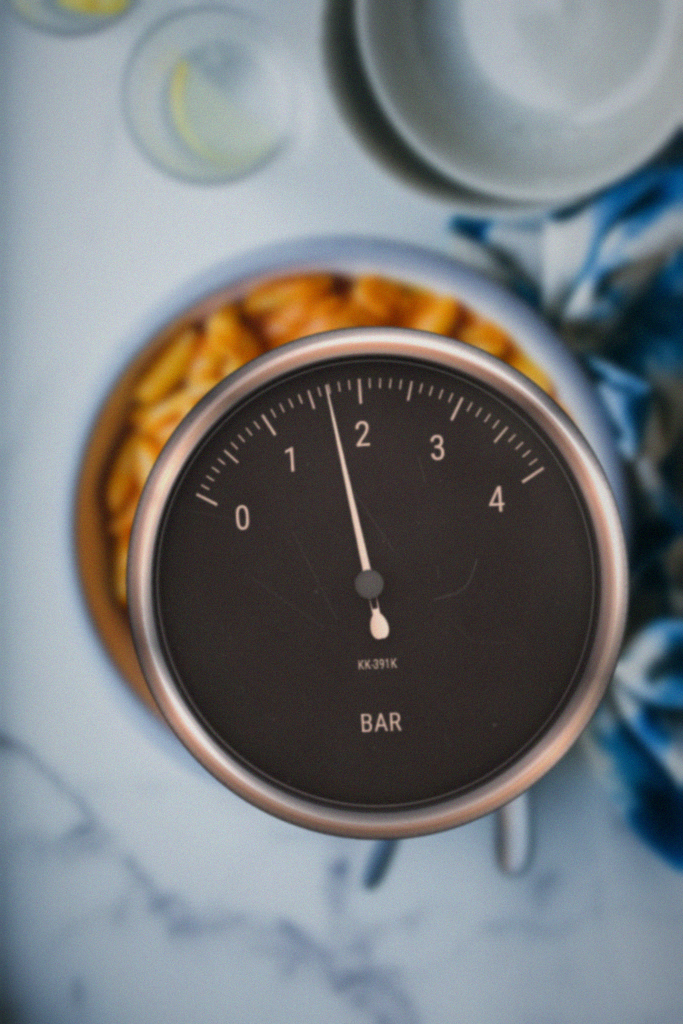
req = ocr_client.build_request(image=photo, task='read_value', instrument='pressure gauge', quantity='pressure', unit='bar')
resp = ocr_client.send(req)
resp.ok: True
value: 1.7 bar
